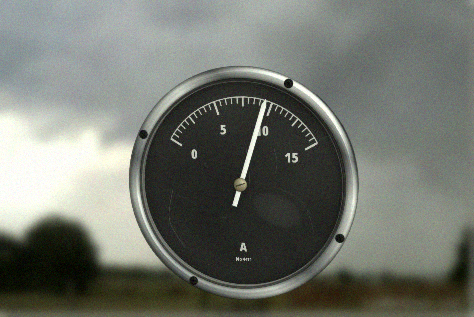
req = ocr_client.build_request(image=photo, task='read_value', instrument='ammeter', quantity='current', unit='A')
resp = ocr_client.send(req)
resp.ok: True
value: 9.5 A
